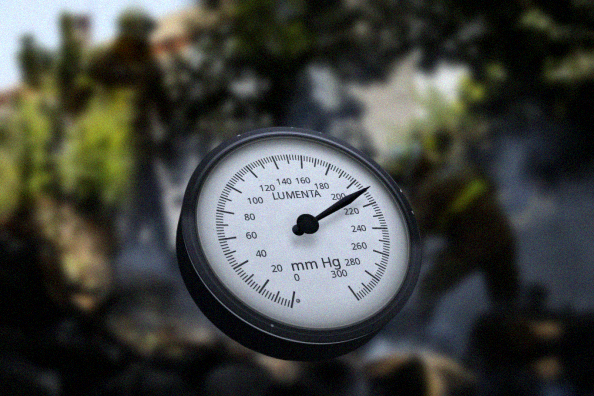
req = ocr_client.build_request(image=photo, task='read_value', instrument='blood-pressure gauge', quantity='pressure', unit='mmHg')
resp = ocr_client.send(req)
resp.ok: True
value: 210 mmHg
